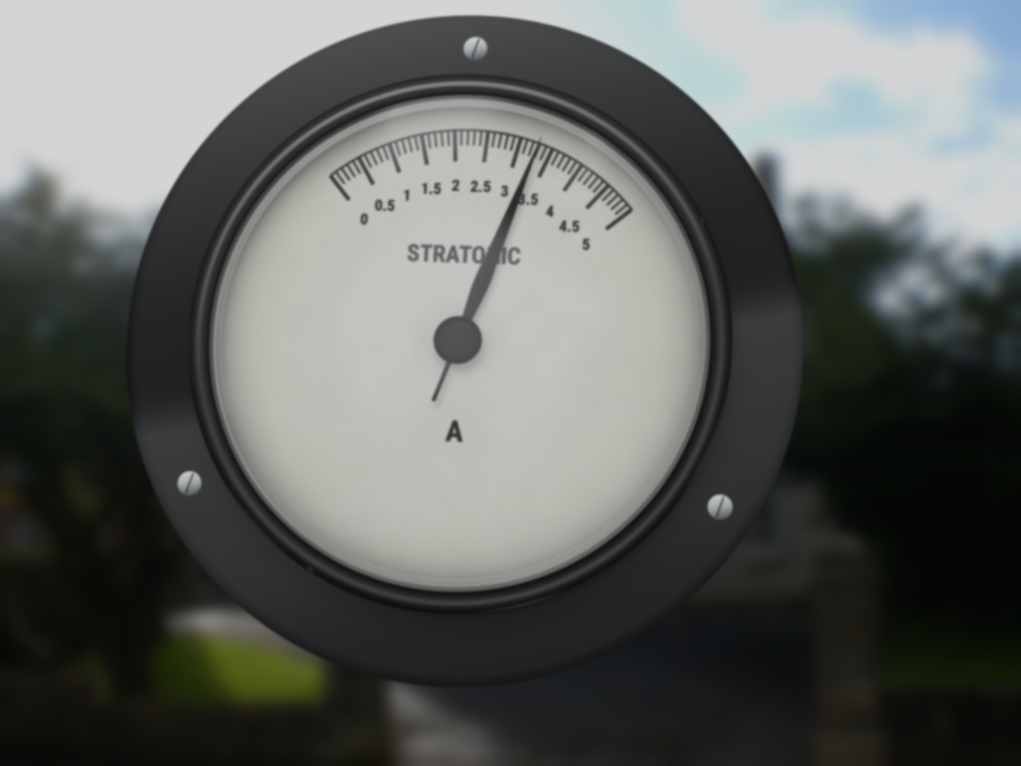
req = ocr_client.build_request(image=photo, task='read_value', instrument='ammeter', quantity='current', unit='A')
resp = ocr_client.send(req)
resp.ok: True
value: 3.3 A
